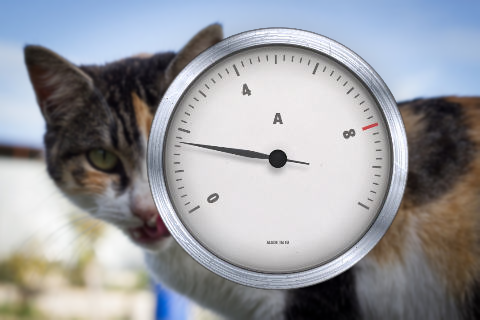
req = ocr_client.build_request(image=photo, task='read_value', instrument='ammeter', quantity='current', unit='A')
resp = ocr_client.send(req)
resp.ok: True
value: 1.7 A
